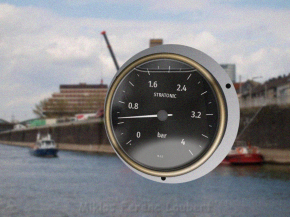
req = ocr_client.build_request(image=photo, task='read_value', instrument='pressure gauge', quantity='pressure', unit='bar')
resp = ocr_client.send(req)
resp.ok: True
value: 0.5 bar
